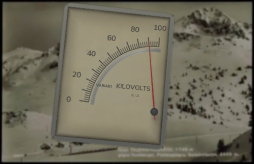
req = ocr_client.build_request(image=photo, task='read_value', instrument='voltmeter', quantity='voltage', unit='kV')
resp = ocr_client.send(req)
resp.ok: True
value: 90 kV
